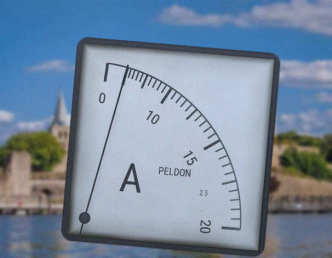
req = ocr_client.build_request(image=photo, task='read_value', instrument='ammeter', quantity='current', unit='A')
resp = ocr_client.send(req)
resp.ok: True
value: 5 A
